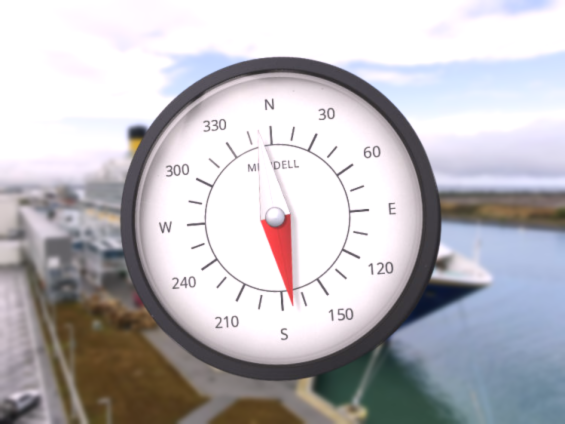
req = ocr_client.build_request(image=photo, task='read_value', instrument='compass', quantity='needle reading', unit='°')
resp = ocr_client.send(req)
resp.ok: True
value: 172.5 °
